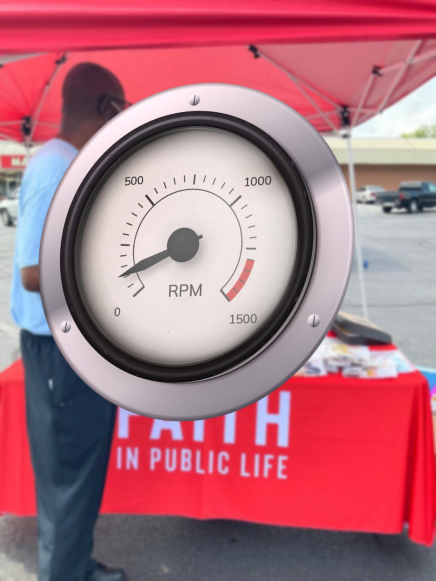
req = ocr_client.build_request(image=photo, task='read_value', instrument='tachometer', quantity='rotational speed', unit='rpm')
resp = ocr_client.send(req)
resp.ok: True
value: 100 rpm
